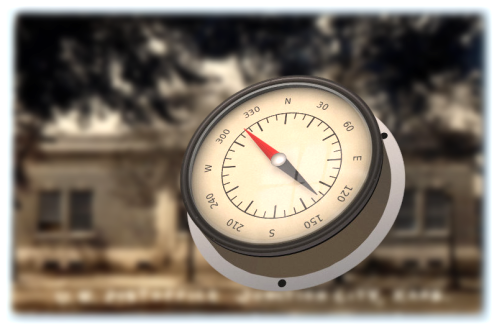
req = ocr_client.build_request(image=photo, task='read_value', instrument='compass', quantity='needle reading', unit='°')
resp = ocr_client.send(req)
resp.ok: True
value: 315 °
